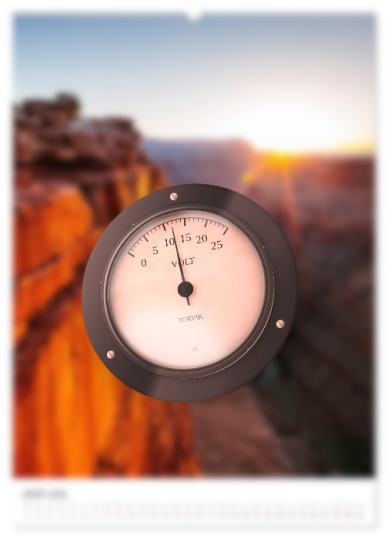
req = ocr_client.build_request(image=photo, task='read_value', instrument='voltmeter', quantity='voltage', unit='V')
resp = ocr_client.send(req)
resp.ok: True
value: 12 V
